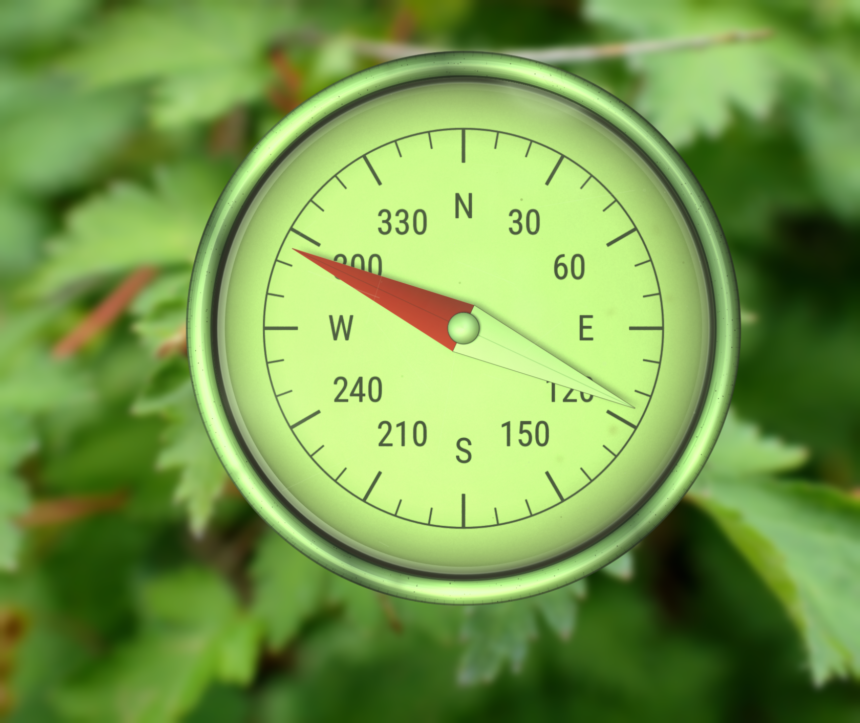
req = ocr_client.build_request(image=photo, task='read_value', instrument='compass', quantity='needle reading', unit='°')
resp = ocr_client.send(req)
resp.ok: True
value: 295 °
